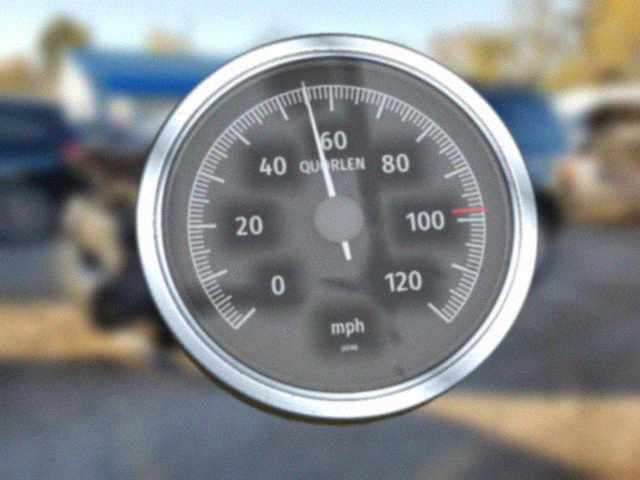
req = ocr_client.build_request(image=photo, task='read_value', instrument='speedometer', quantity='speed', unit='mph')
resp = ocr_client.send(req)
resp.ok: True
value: 55 mph
